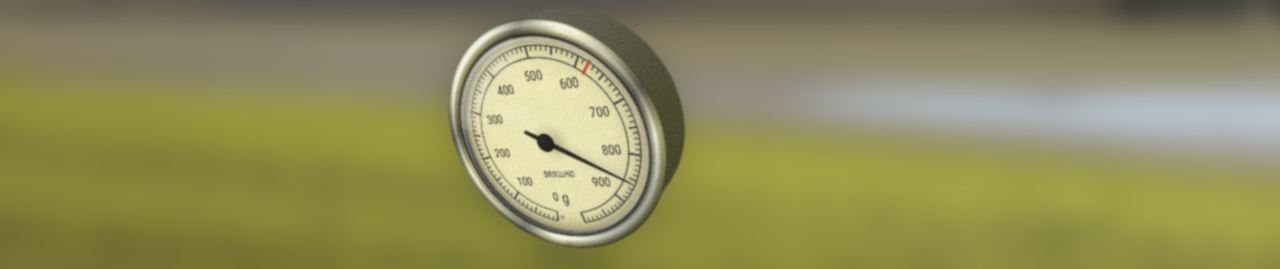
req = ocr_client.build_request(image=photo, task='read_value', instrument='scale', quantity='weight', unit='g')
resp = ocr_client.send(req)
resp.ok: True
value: 850 g
